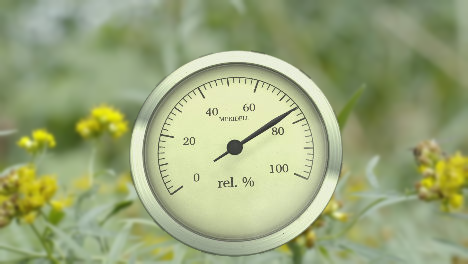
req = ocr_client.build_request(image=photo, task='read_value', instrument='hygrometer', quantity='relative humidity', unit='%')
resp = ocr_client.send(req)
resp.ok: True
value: 76 %
